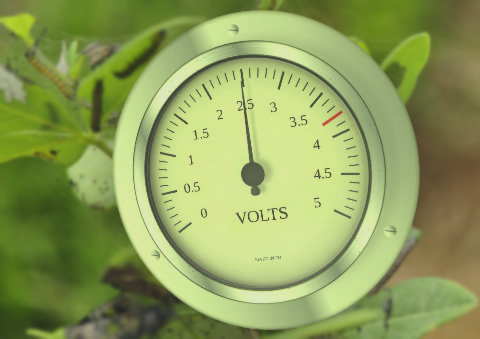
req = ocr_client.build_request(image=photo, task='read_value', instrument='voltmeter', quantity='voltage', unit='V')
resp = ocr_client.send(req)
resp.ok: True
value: 2.5 V
